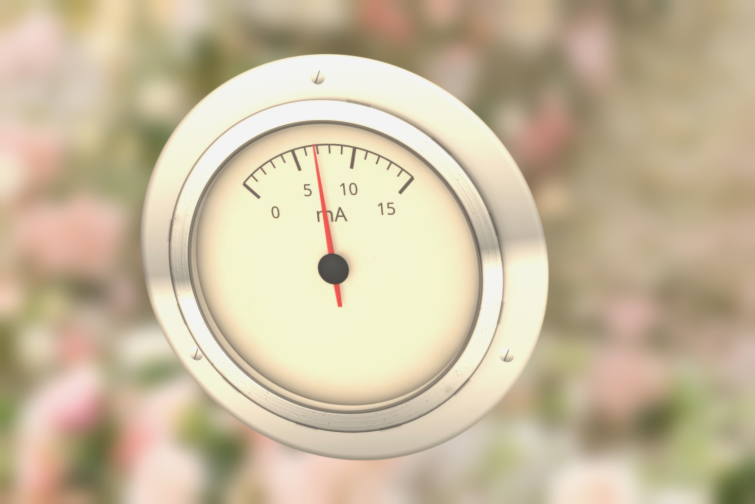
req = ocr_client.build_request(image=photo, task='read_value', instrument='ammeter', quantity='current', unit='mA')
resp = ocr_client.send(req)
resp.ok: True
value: 7 mA
